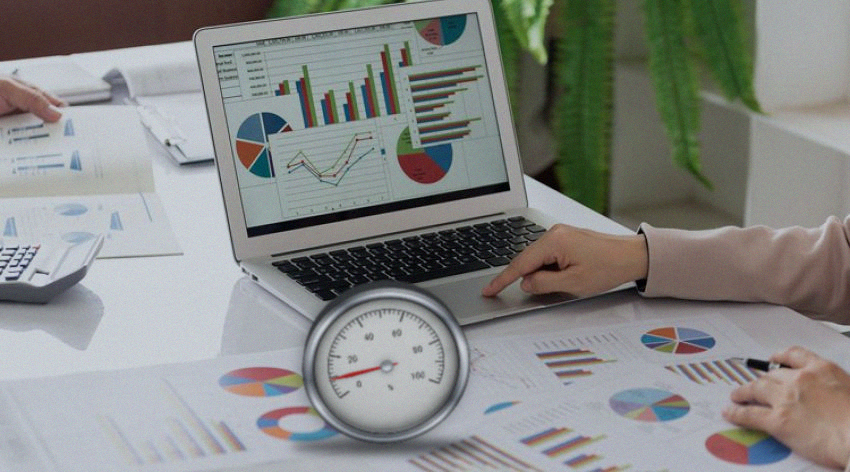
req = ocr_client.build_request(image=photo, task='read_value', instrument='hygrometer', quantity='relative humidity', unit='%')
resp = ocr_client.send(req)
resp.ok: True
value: 10 %
